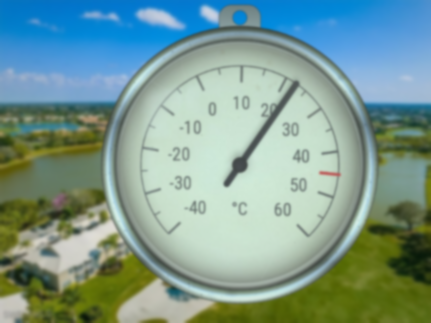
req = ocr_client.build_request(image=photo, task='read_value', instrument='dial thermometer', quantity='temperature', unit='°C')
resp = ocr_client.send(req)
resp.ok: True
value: 22.5 °C
